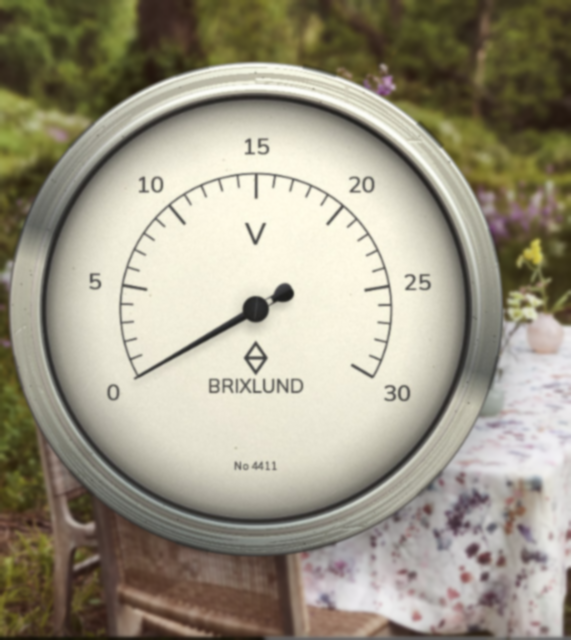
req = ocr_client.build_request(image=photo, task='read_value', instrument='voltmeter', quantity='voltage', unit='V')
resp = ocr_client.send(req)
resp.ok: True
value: 0 V
